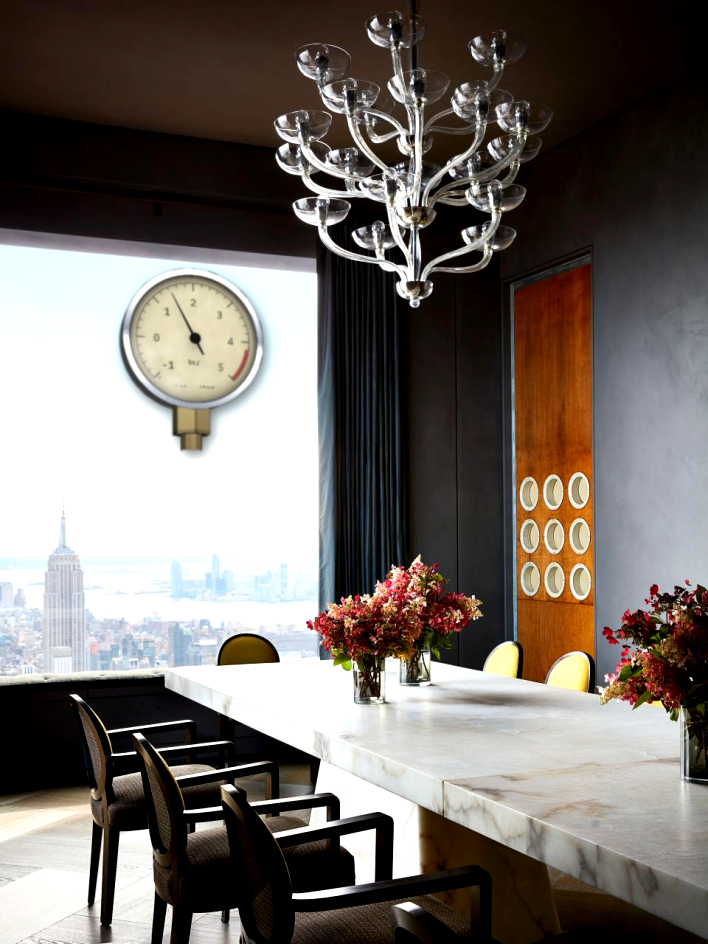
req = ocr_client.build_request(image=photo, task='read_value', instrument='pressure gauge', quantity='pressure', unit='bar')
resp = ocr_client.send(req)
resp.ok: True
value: 1.4 bar
